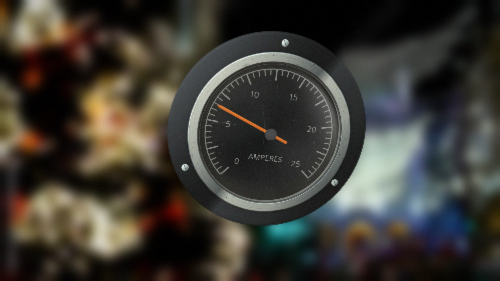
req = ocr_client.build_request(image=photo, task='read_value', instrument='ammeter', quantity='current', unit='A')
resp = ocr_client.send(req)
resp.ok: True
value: 6.5 A
